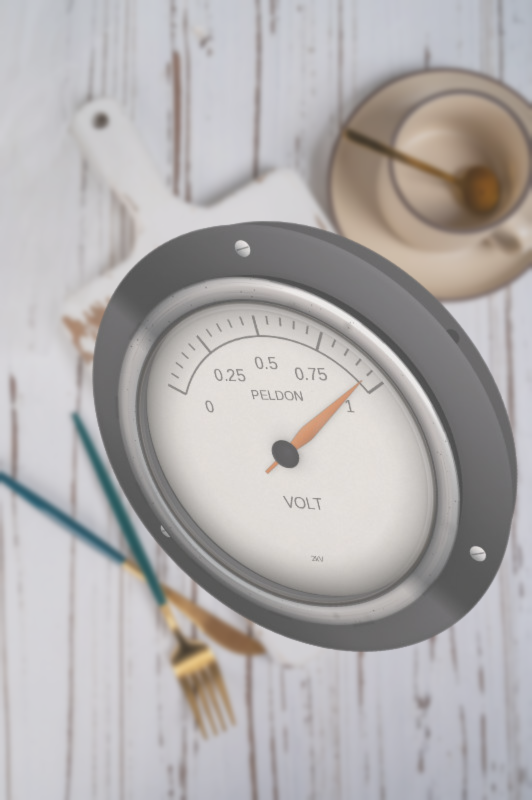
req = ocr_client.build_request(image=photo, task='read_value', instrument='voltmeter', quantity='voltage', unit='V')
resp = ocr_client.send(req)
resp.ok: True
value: 0.95 V
